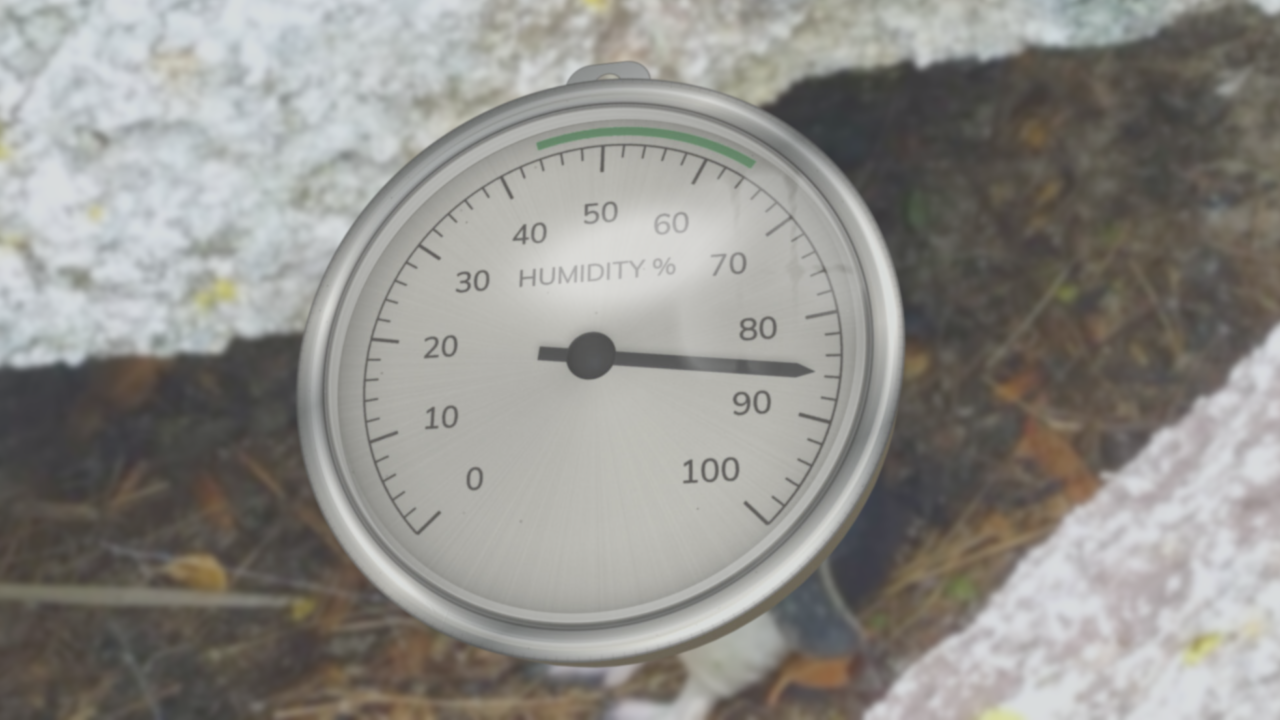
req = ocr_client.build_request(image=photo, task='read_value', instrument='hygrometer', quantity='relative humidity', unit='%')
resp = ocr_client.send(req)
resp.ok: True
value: 86 %
